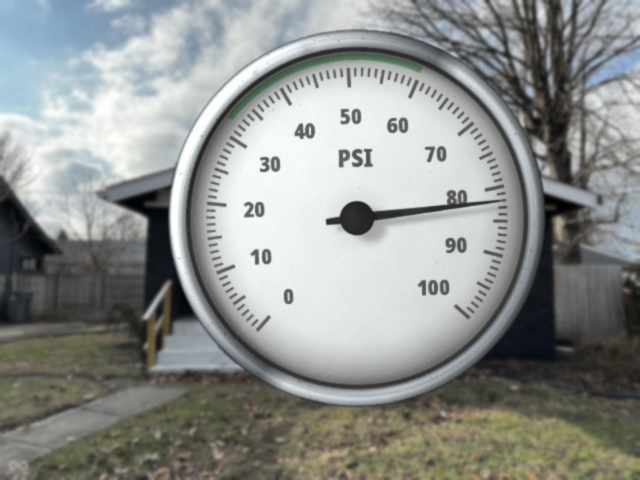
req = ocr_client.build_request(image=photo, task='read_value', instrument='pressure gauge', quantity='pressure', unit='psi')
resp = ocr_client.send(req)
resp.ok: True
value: 82 psi
